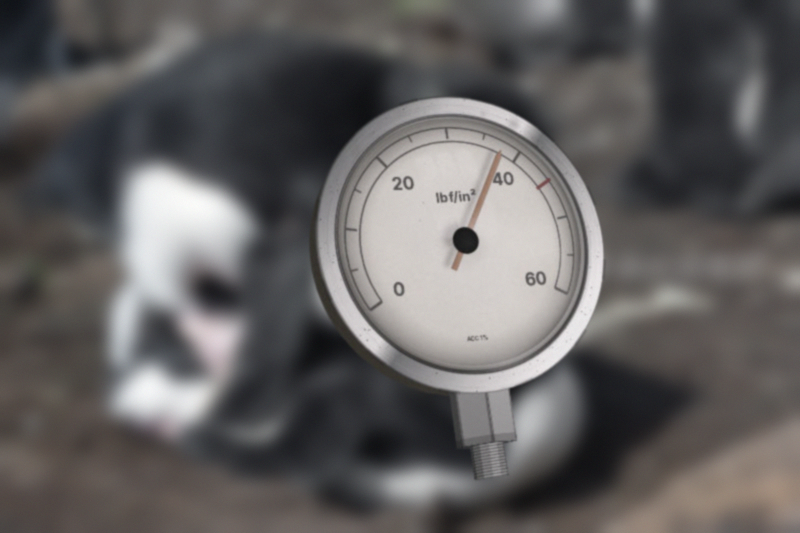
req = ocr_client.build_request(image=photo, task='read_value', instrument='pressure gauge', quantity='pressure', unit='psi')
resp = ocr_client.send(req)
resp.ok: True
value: 37.5 psi
